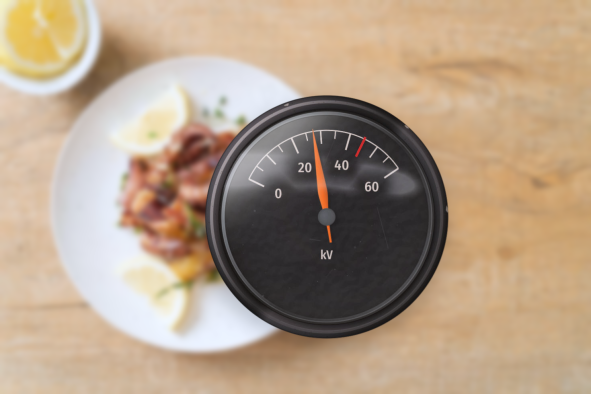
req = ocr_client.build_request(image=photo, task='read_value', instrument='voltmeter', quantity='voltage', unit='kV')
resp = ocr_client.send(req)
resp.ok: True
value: 27.5 kV
